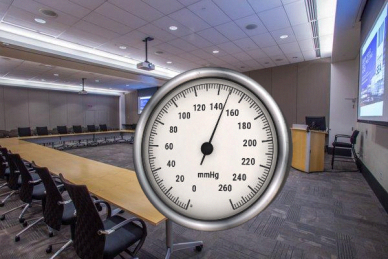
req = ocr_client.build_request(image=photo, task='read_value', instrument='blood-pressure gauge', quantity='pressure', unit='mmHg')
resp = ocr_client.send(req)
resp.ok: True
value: 150 mmHg
